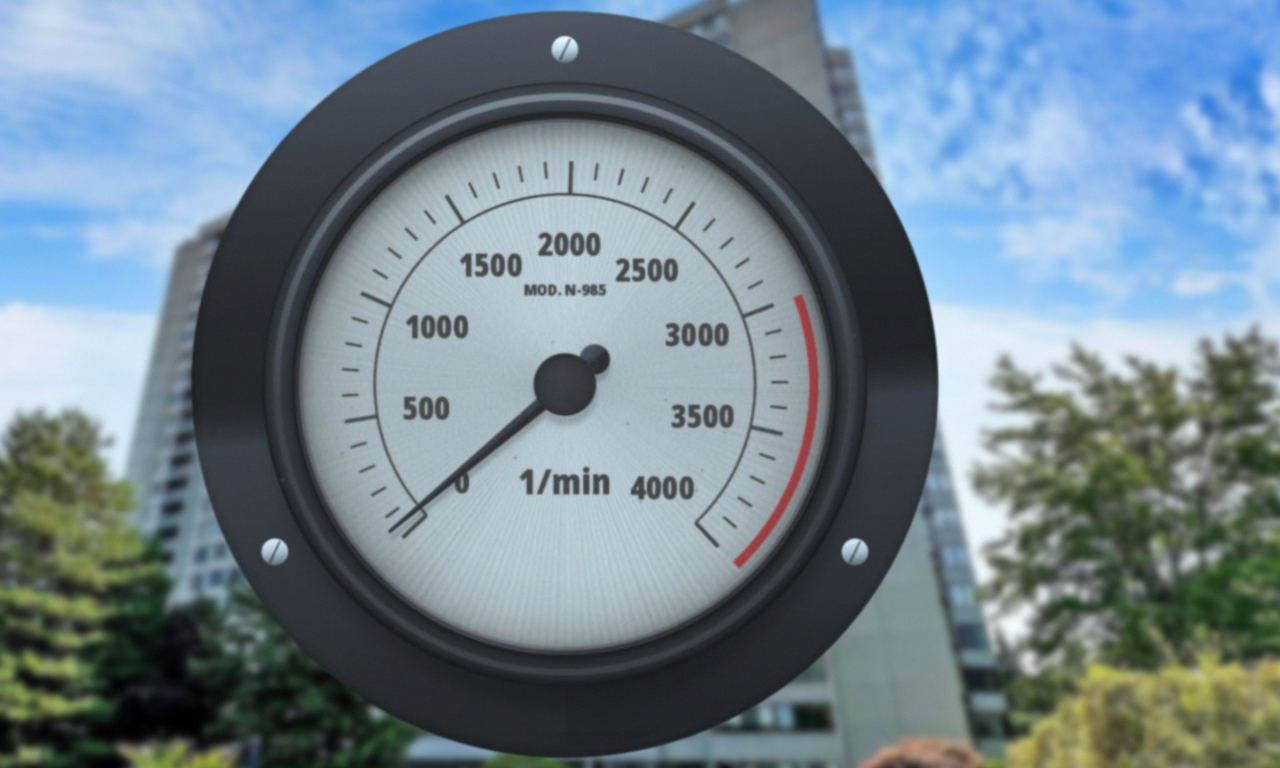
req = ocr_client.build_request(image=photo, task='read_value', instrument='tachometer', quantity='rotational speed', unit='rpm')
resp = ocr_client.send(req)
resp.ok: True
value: 50 rpm
